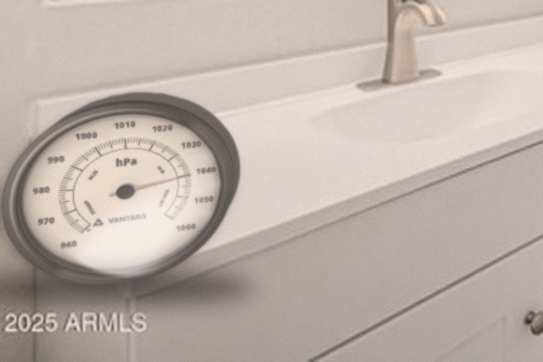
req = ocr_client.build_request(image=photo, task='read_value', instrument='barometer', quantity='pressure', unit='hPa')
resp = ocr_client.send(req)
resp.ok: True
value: 1040 hPa
